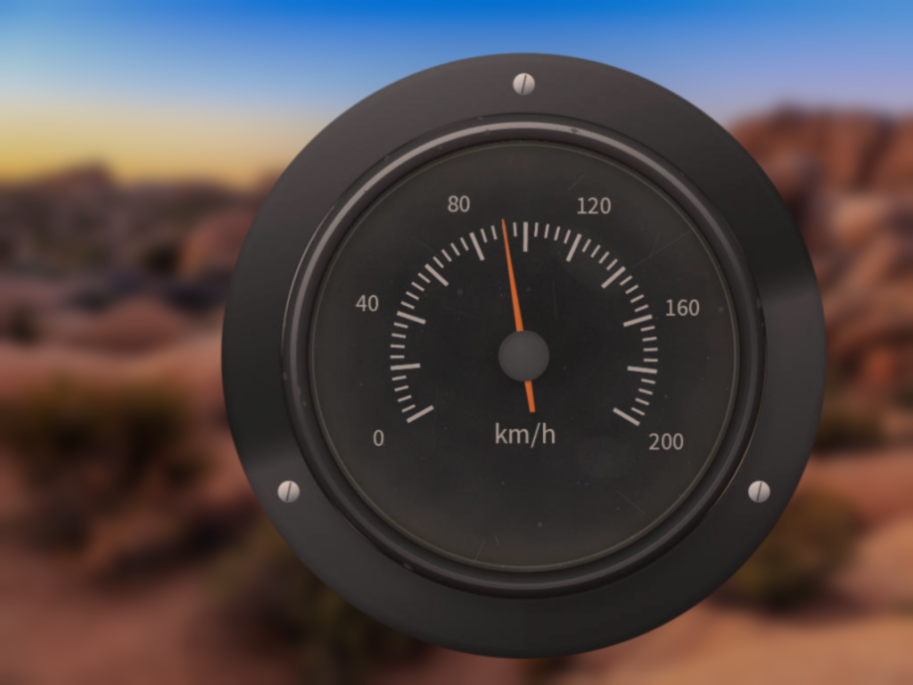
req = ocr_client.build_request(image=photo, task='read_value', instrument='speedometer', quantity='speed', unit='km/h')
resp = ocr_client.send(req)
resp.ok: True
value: 92 km/h
